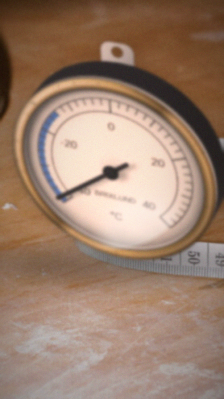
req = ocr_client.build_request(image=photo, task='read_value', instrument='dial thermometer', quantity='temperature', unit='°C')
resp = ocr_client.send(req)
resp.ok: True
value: -38 °C
